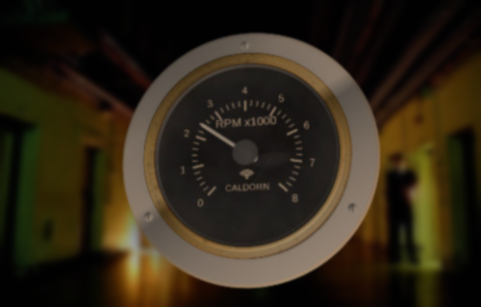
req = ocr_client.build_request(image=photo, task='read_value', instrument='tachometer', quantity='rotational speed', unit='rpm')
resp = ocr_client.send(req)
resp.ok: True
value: 2400 rpm
